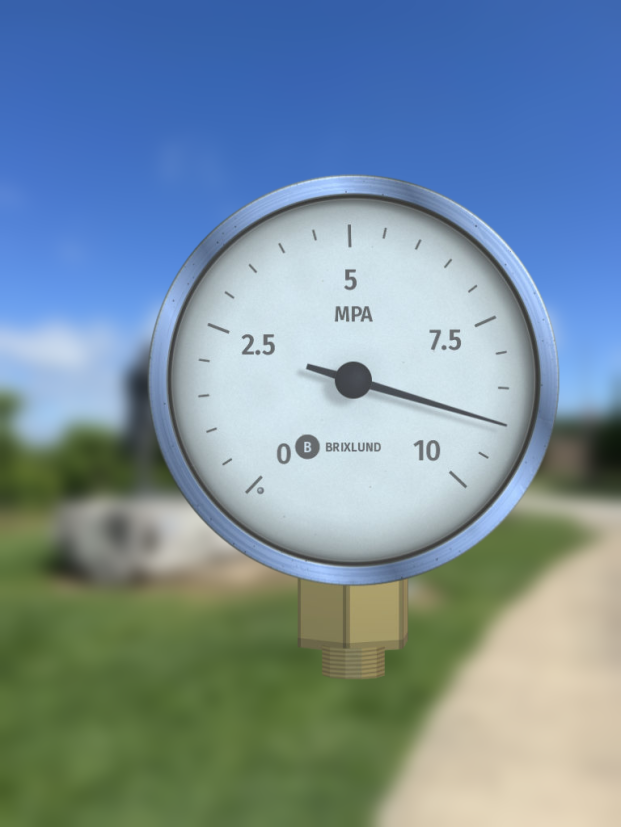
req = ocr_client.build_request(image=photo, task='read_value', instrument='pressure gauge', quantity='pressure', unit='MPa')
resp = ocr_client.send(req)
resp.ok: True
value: 9 MPa
